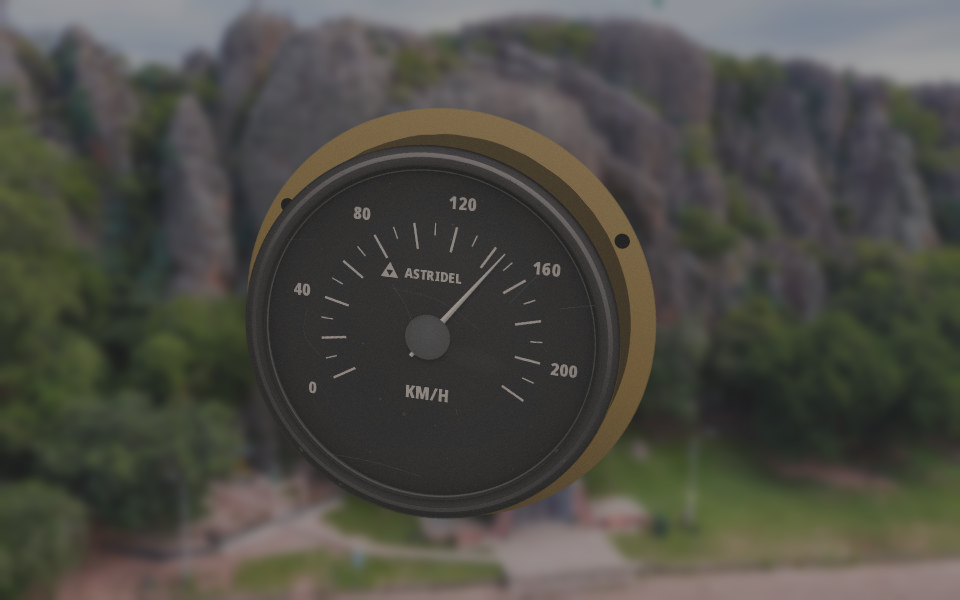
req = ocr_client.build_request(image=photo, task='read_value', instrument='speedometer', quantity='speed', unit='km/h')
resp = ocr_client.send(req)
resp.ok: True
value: 145 km/h
